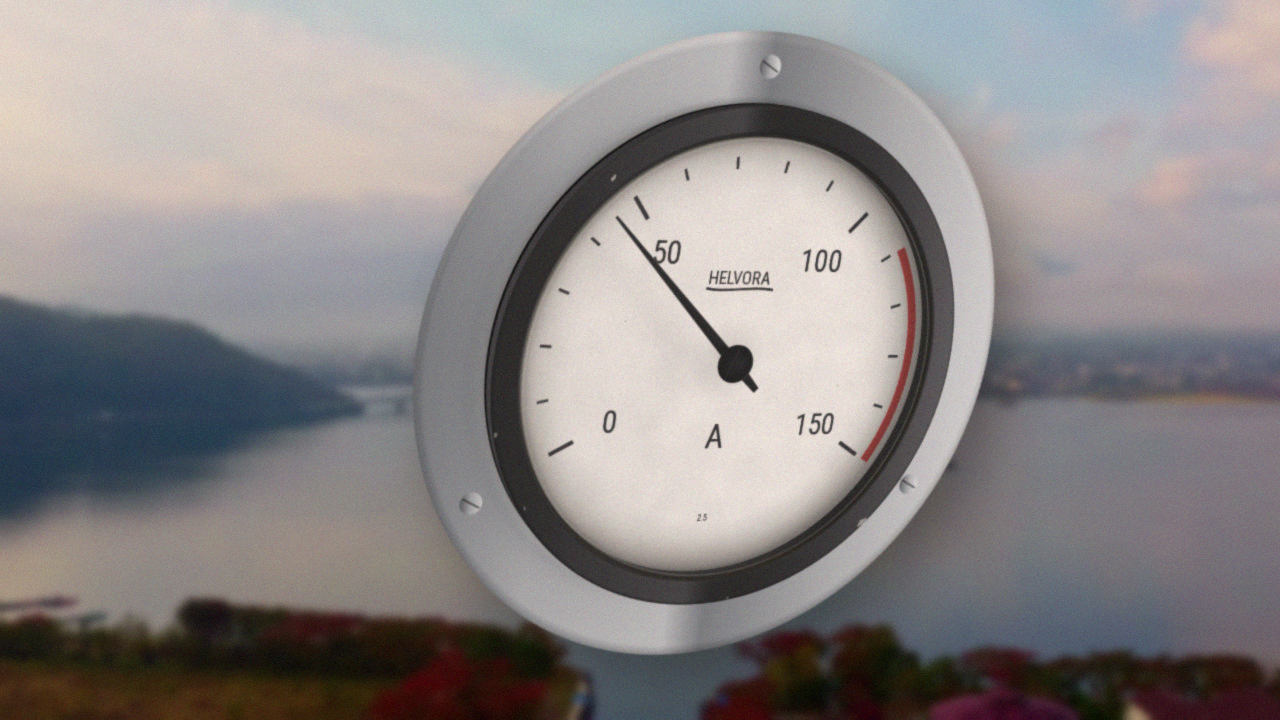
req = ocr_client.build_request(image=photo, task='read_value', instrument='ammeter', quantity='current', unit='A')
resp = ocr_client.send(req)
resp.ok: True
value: 45 A
